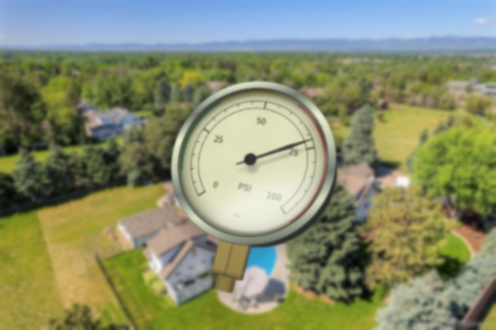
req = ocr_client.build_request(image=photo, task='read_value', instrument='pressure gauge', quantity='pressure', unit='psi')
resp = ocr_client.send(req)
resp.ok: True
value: 72.5 psi
